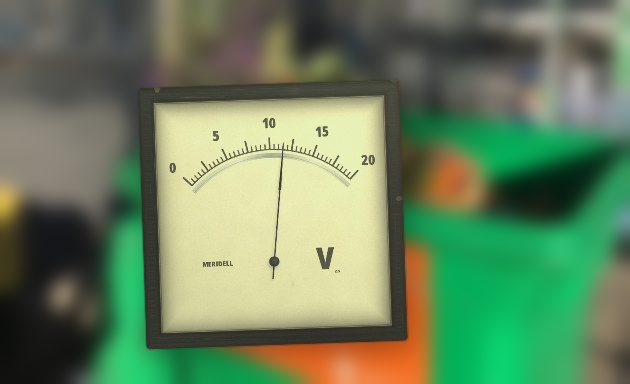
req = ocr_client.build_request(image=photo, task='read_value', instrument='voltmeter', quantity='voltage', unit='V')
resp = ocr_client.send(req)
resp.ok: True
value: 11.5 V
